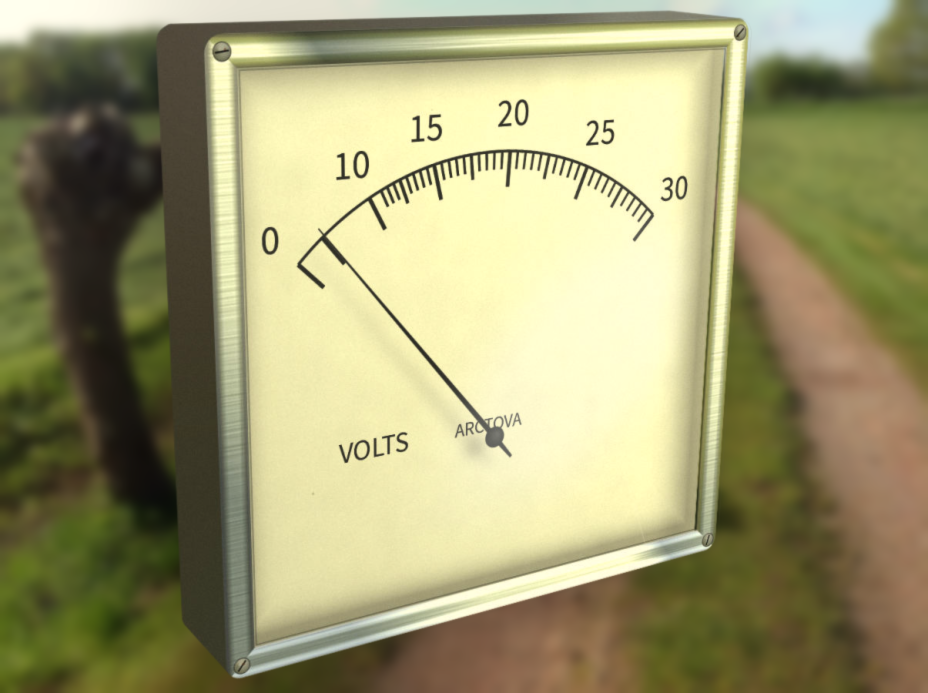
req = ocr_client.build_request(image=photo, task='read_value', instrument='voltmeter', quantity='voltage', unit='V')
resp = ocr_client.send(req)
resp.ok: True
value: 5 V
